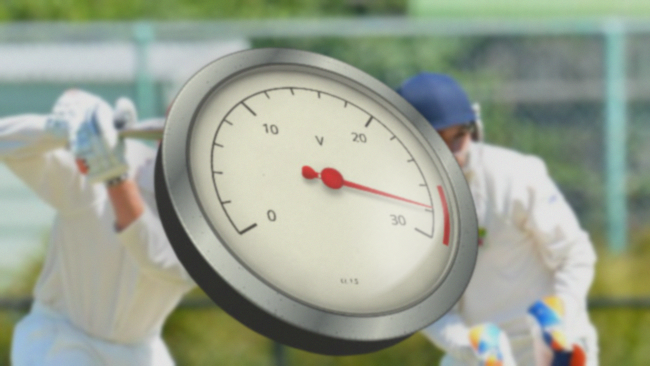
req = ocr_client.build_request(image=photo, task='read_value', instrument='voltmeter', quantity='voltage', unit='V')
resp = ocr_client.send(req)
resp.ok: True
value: 28 V
